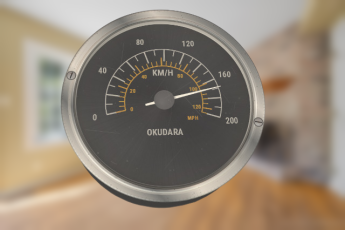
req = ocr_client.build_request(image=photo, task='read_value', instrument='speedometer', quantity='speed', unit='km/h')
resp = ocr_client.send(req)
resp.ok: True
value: 170 km/h
